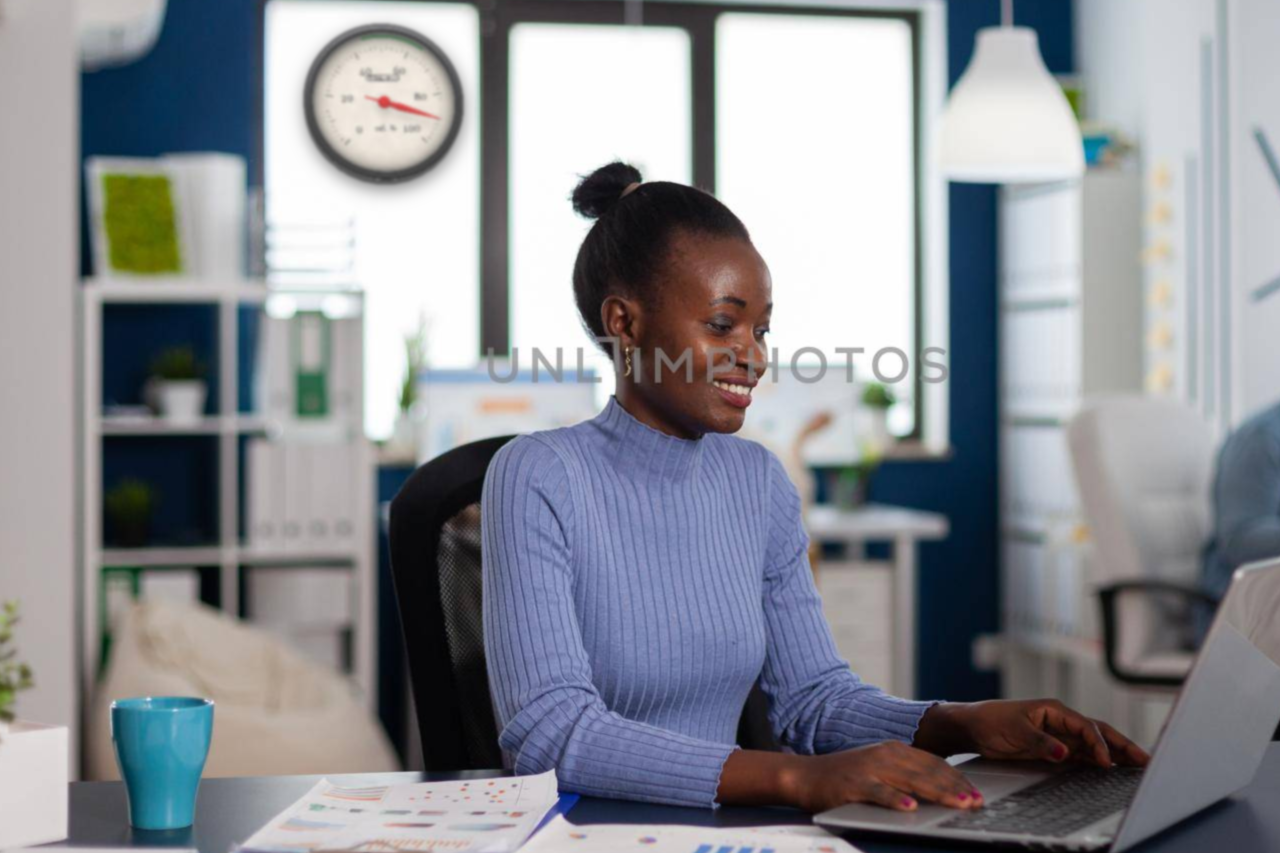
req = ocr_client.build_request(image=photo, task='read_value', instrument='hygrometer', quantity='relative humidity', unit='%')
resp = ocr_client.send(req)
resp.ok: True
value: 90 %
